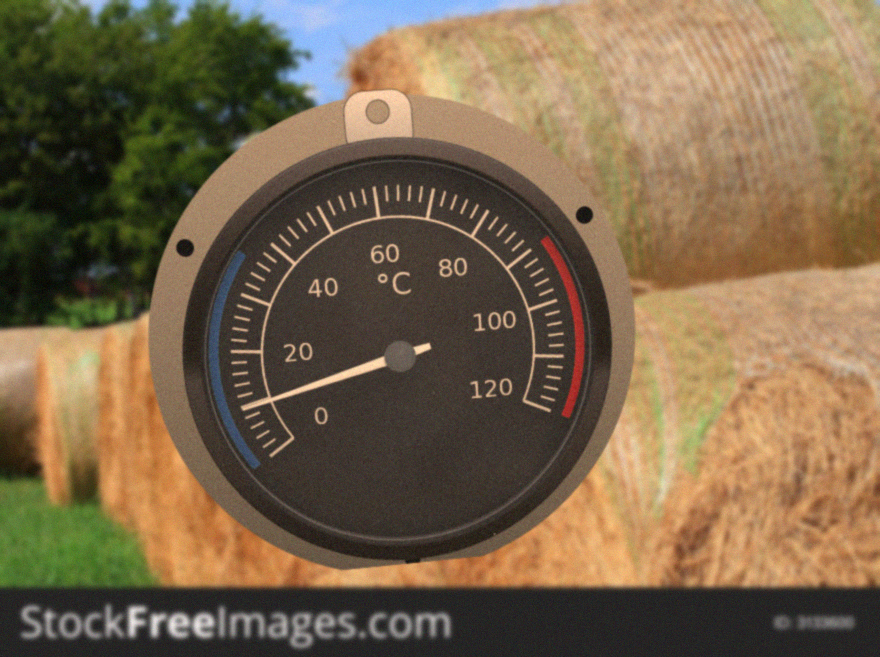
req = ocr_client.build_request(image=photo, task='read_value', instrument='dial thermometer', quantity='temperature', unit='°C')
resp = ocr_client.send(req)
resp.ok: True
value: 10 °C
